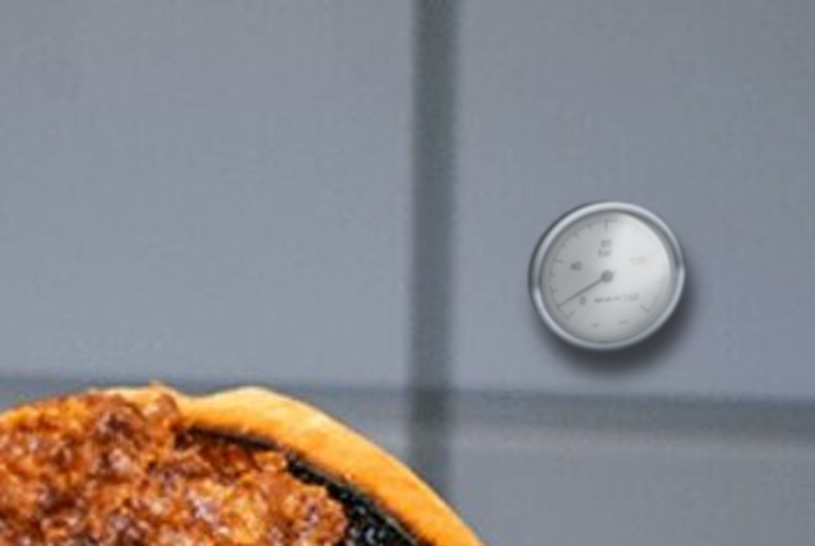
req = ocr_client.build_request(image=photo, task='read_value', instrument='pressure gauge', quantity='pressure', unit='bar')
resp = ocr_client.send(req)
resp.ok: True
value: 10 bar
